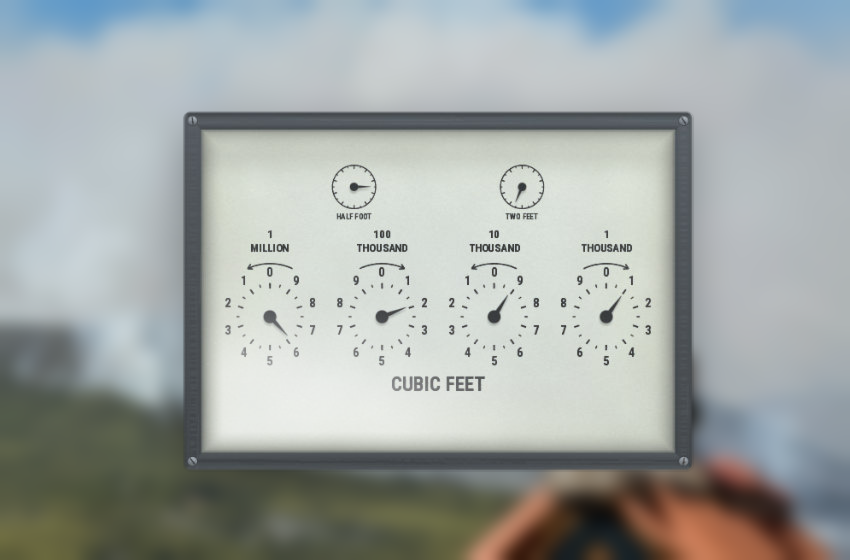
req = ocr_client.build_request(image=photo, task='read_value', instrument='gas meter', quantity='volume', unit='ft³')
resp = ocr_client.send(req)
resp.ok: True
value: 619100 ft³
